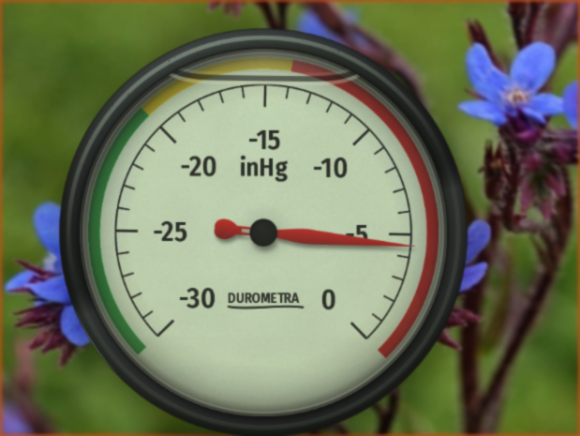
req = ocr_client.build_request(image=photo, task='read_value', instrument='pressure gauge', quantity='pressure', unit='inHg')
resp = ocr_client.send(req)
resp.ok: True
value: -4.5 inHg
